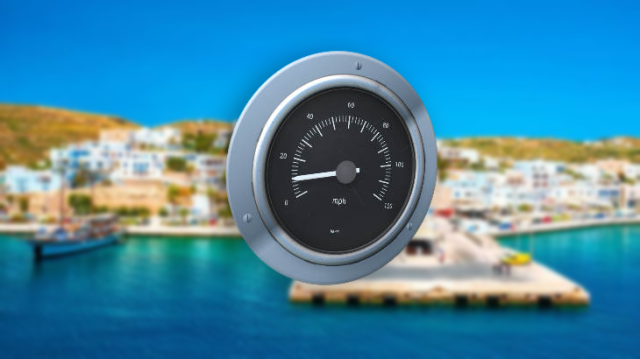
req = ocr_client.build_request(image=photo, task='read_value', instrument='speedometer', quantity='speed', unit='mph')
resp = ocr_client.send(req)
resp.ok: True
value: 10 mph
